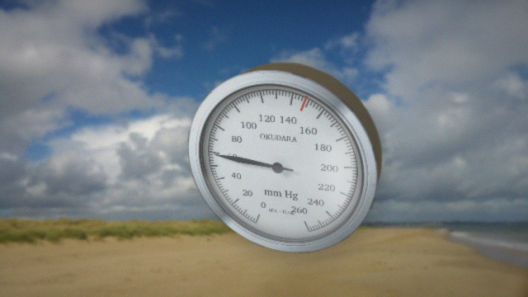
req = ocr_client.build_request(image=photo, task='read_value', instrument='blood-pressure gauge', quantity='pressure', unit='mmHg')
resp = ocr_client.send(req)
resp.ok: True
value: 60 mmHg
